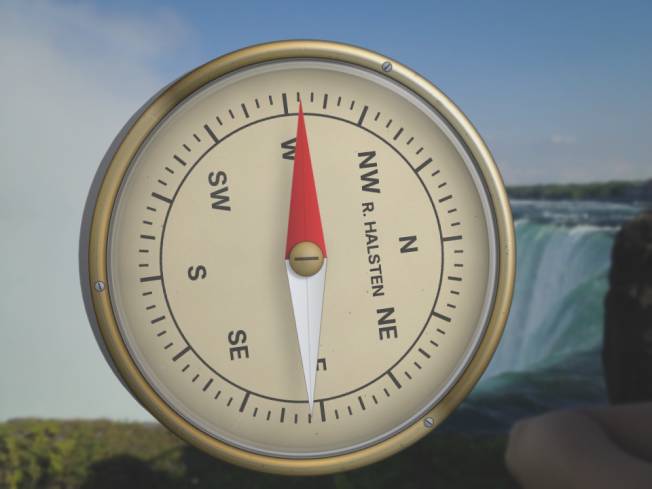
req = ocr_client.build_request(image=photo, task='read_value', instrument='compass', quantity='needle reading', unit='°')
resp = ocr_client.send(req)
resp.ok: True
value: 275 °
